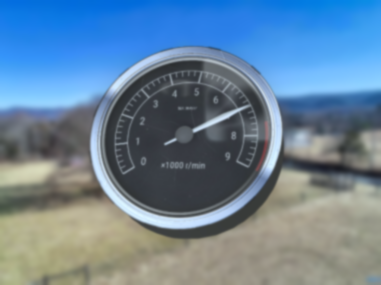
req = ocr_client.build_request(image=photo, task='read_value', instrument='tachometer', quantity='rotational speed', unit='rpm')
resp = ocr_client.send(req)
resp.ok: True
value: 7000 rpm
